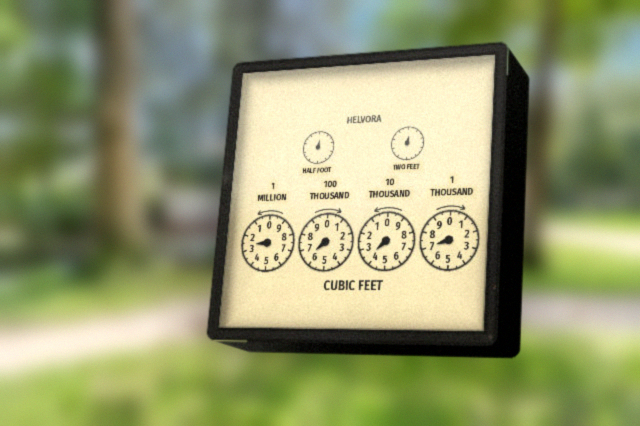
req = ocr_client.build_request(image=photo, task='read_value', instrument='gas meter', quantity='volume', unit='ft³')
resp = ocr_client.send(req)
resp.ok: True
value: 263700 ft³
